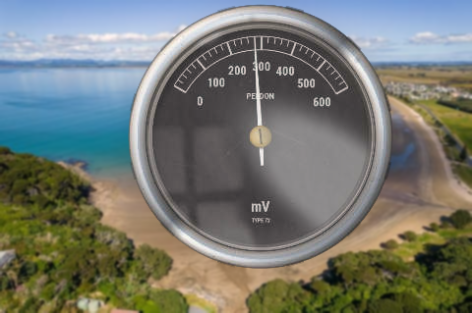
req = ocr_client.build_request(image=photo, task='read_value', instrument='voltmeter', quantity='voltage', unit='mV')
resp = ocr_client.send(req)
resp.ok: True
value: 280 mV
